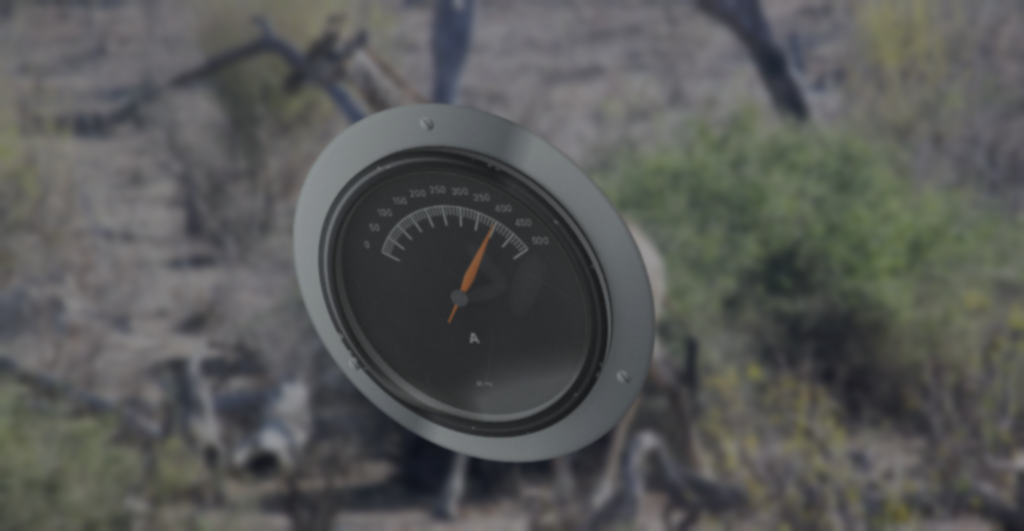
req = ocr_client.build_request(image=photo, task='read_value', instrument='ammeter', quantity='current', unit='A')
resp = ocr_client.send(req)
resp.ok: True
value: 400 A
